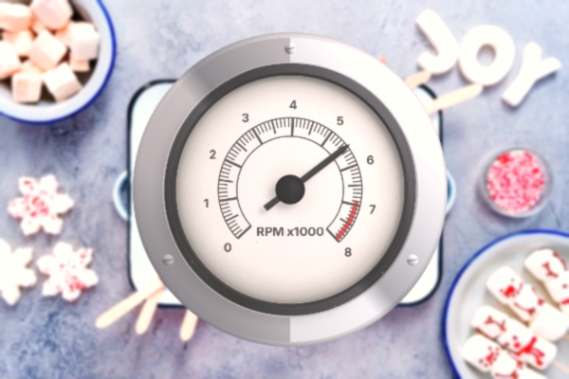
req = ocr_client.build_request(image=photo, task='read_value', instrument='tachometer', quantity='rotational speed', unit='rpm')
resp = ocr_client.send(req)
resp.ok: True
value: 5500 rpm
